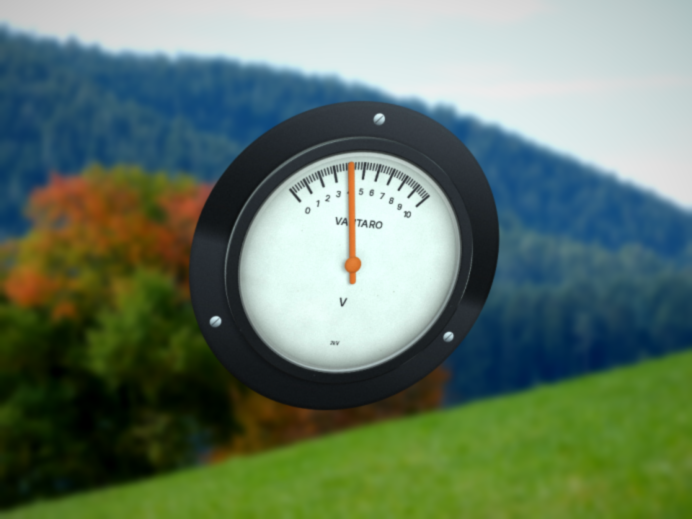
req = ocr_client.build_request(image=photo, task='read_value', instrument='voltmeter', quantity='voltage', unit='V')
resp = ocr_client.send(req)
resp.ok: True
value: 4 V
